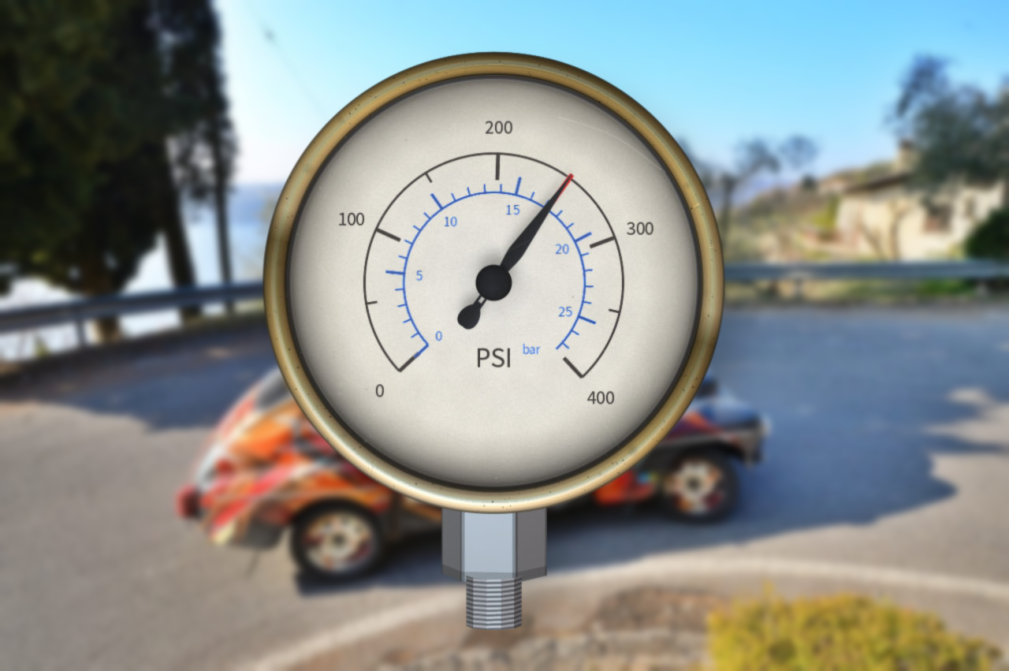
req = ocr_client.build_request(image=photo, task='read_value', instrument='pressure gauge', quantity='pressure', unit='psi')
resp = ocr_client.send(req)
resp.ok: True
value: 250 psi
